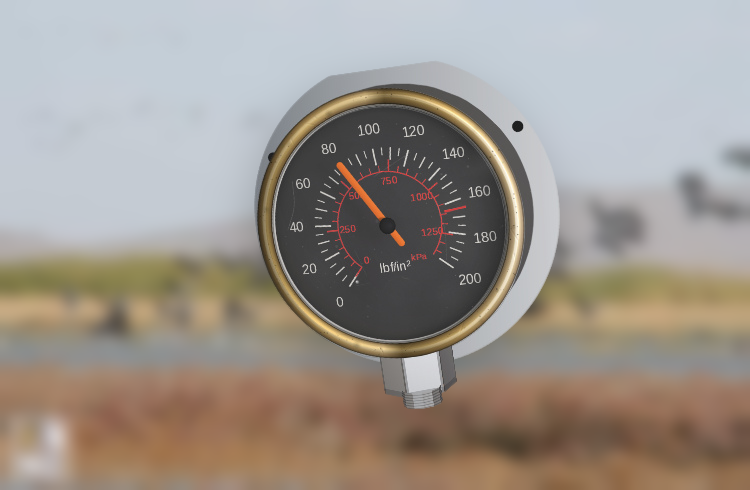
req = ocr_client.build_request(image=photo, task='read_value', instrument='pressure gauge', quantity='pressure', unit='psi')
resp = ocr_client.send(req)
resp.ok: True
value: 80 psi
